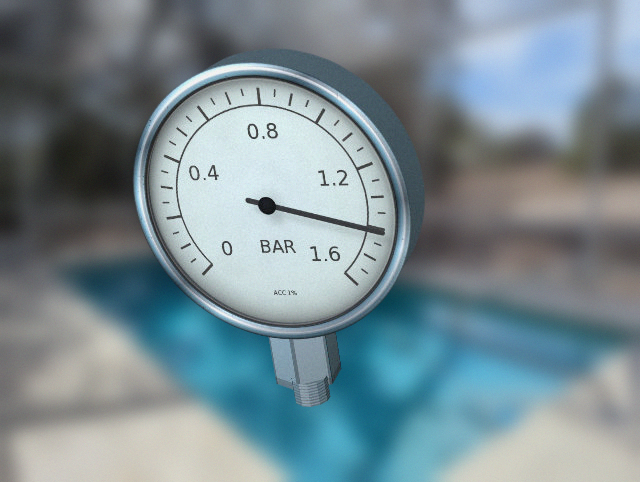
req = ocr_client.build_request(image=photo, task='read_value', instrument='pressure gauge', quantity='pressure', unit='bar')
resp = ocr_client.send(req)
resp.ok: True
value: 1.4 bar
